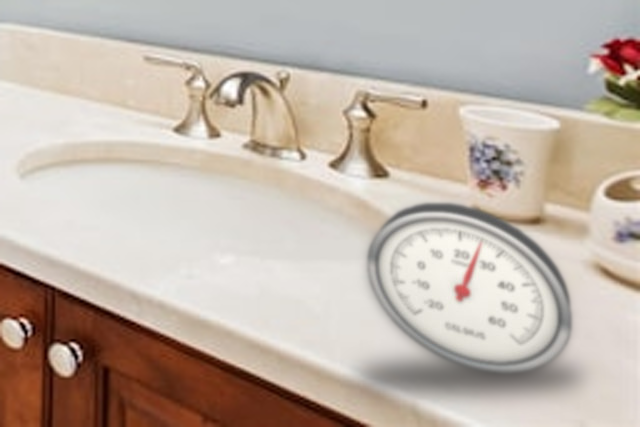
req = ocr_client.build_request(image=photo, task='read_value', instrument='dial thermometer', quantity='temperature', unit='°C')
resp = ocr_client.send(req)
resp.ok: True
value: 25 °C
